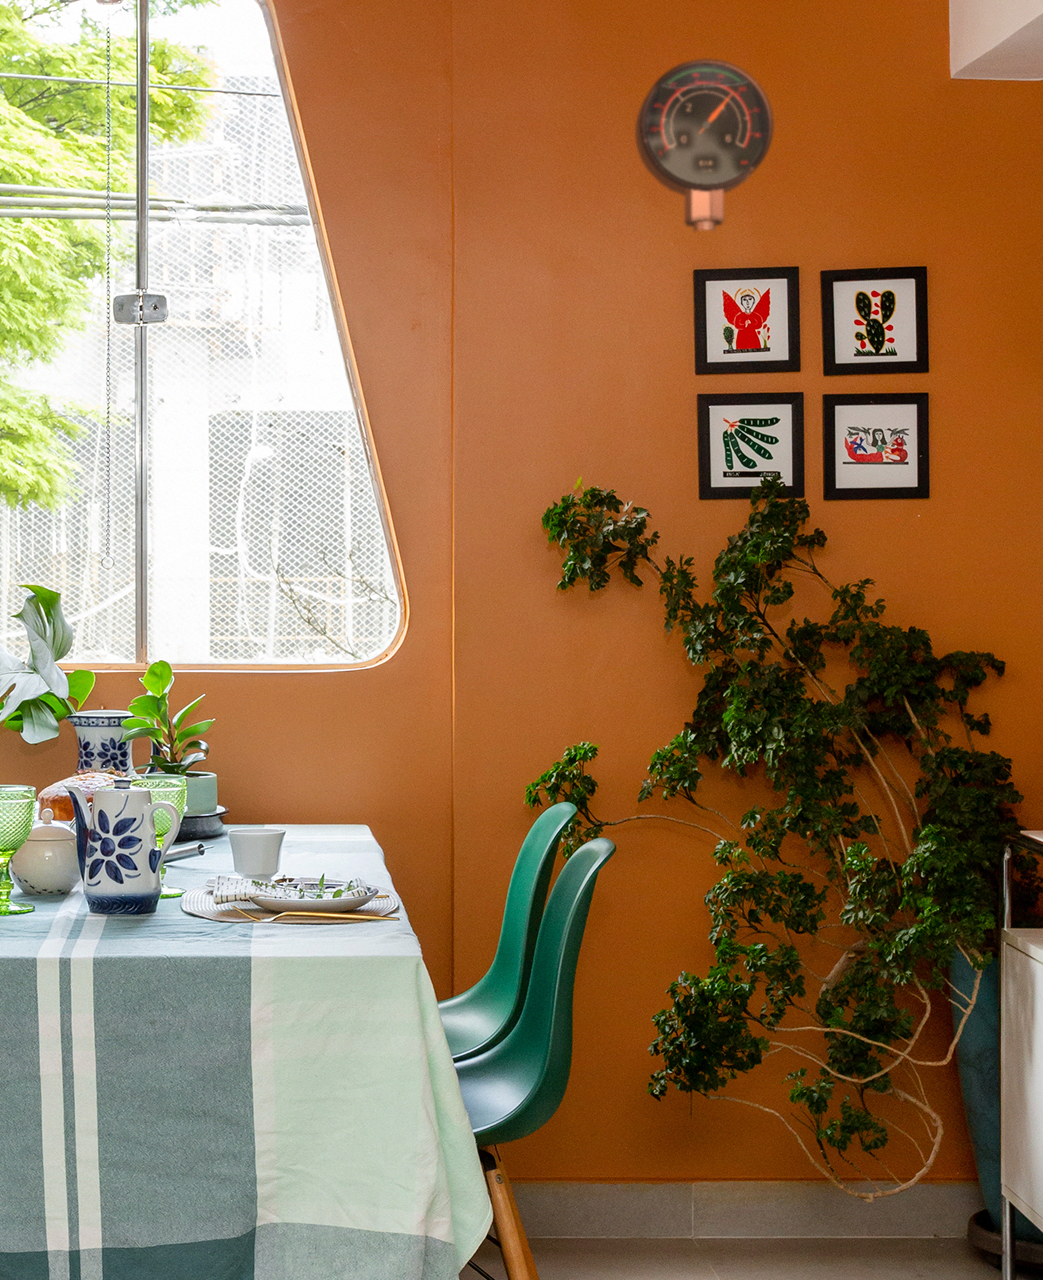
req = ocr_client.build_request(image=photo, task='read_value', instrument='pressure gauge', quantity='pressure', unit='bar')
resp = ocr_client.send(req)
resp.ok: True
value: 4 bar
